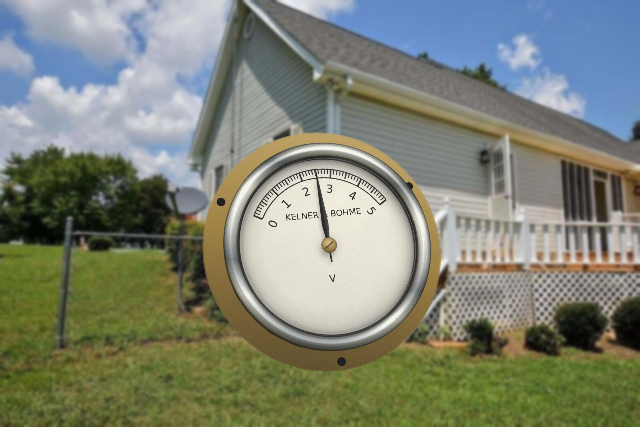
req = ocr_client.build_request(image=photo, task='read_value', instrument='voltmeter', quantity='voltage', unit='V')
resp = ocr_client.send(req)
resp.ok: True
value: 2.5 V
